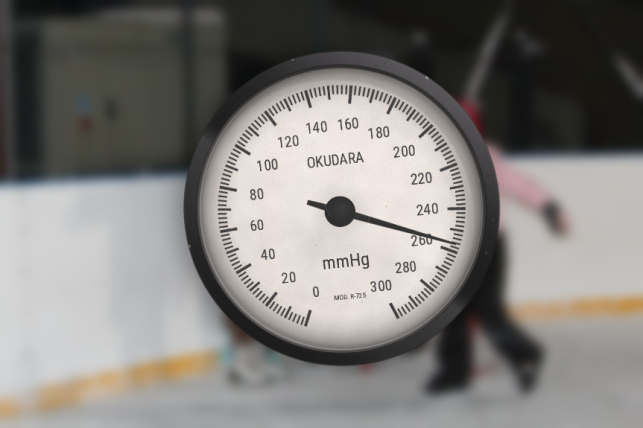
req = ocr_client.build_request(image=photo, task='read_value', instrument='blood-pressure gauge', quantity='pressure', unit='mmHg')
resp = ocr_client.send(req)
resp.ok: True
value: 256 mmHg
